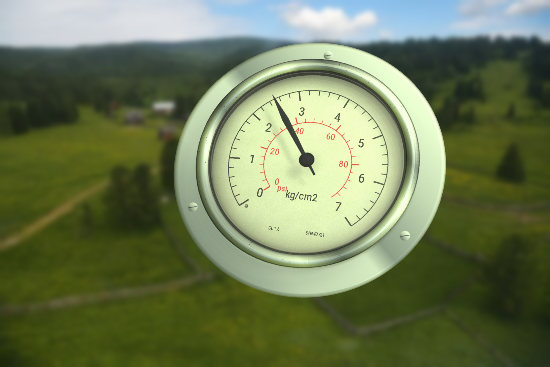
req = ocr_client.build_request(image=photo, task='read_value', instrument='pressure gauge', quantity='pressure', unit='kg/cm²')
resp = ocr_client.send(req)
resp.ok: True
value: 2.5 kg/cm²
